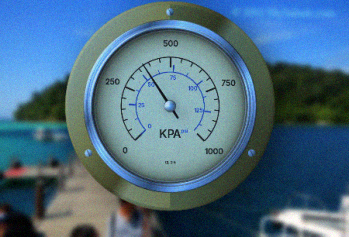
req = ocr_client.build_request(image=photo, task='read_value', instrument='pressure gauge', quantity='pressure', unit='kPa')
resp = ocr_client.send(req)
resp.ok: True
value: 375 kPa
